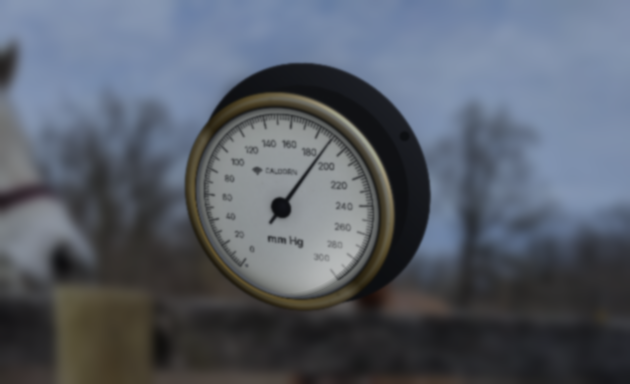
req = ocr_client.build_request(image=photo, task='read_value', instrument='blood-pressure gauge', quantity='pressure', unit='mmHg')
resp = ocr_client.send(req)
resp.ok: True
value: 190 mmHg
